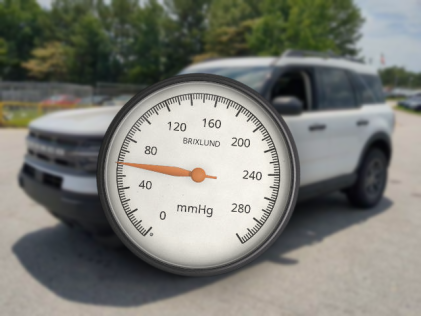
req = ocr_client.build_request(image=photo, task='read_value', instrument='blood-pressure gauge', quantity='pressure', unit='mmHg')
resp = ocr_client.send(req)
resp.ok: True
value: 60 mmHg
